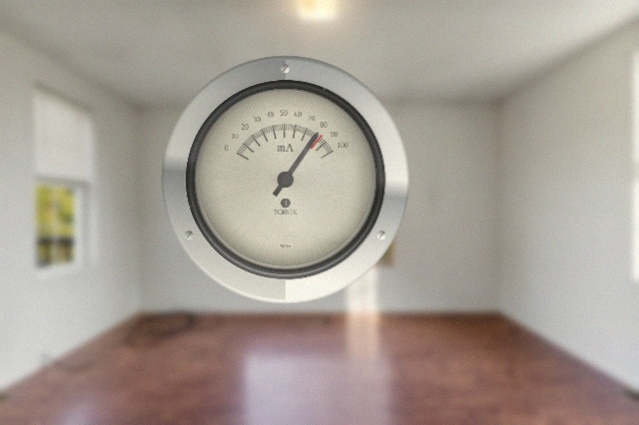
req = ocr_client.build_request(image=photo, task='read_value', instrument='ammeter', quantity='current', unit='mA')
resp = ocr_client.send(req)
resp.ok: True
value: 80 mA
